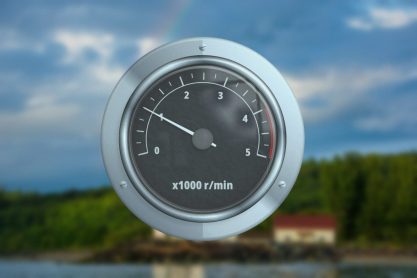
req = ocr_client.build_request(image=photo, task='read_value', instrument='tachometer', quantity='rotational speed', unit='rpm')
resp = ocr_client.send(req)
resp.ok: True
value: 1000 rpm
